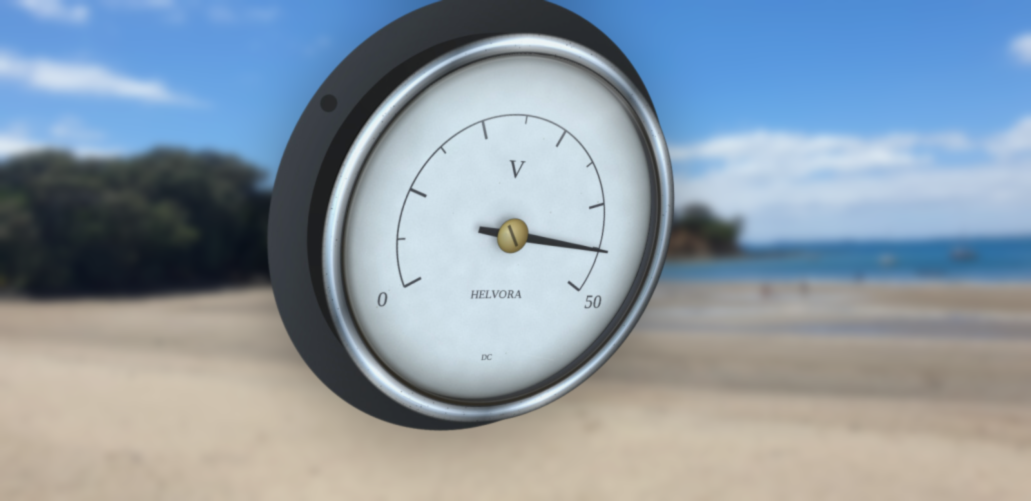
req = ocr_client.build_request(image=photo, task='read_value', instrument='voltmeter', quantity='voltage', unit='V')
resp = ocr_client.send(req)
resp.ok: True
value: 45 V
